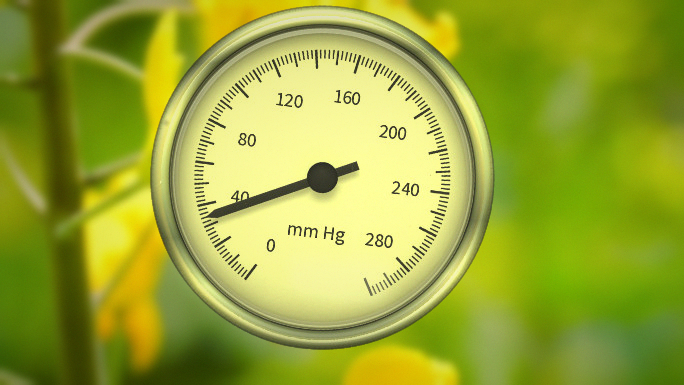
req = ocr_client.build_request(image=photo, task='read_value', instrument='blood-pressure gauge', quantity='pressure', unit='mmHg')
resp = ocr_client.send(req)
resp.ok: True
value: 34 mmHg
